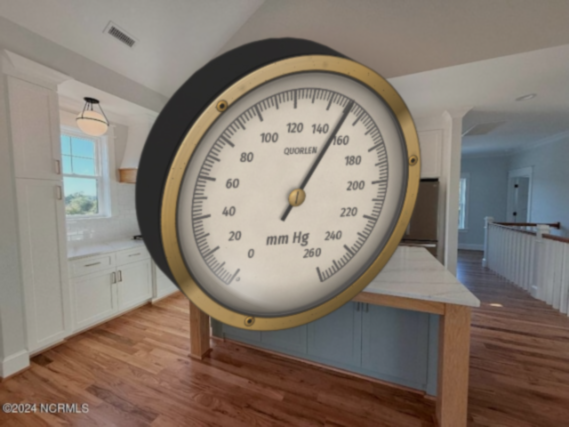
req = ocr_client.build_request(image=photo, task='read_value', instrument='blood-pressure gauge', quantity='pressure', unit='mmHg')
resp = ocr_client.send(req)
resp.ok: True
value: 150 mmHg
